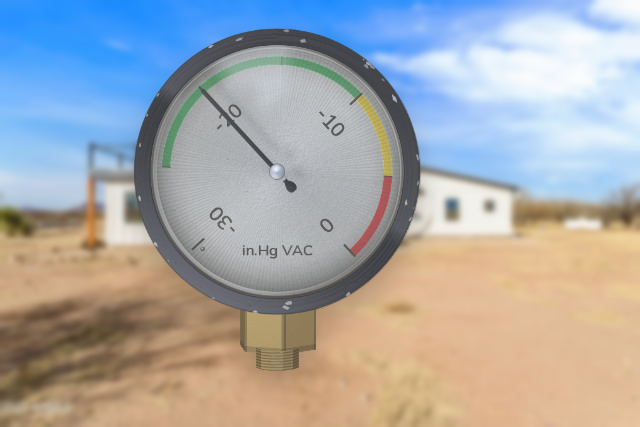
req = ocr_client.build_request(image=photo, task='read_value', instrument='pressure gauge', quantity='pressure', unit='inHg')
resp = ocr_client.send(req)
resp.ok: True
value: -20 inHg
